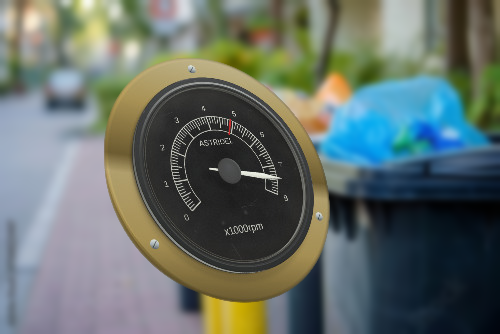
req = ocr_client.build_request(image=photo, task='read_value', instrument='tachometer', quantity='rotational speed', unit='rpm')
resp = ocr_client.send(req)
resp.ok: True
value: 7500 rpm
